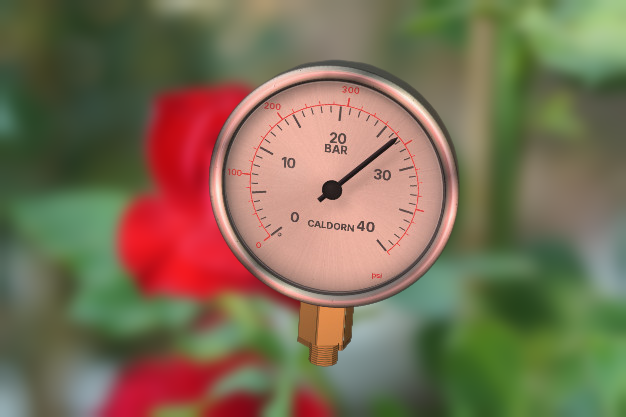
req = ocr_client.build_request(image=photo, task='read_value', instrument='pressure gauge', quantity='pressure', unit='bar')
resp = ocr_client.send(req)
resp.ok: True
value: 26.5 bar
